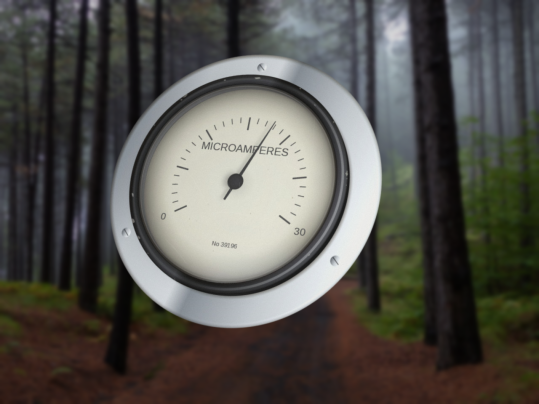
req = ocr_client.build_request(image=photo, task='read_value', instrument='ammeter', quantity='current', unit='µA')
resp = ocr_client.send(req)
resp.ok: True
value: 18 µA
